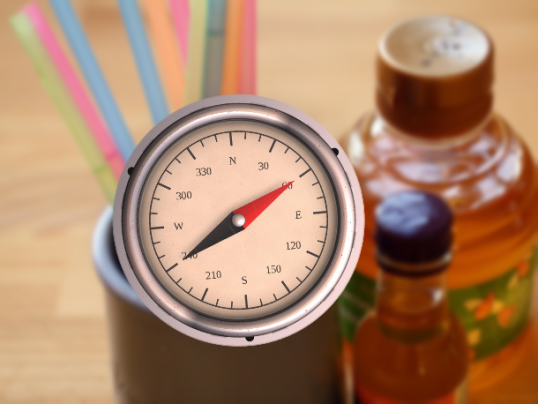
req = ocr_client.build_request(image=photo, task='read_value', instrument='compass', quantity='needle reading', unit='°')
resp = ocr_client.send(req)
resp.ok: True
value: 60 °
